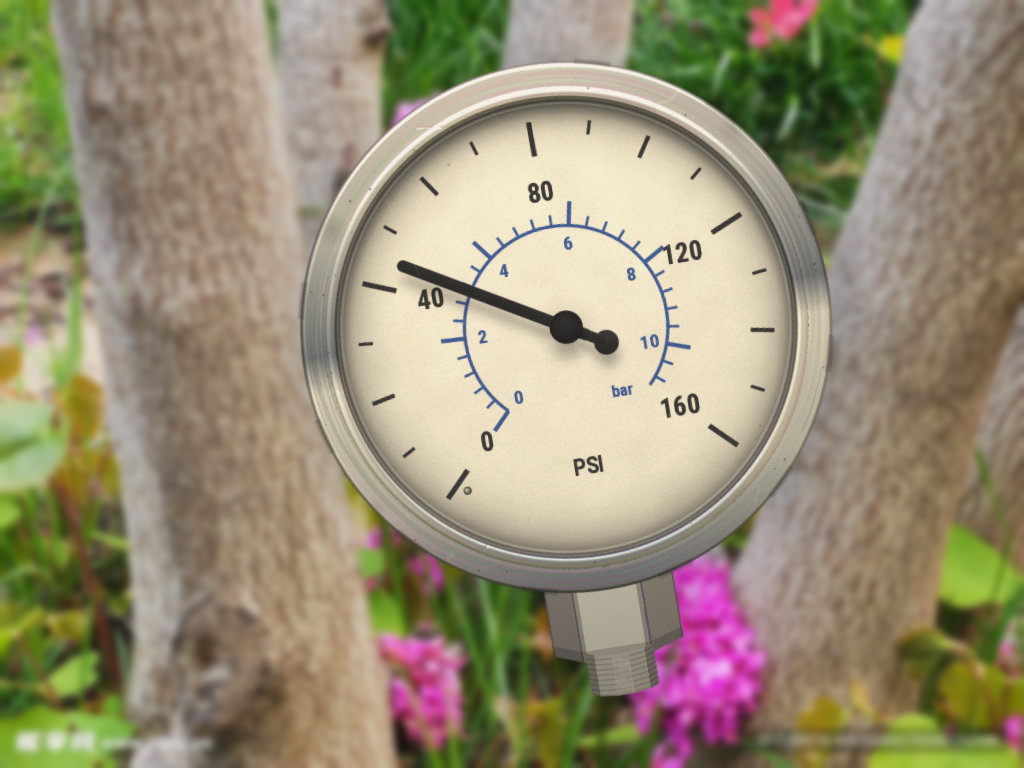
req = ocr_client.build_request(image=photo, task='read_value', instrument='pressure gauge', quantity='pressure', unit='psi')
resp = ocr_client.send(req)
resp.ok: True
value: 45 psi
